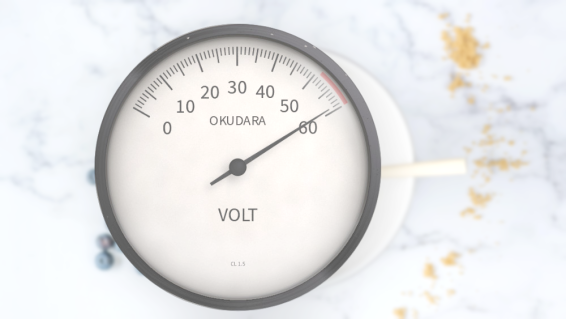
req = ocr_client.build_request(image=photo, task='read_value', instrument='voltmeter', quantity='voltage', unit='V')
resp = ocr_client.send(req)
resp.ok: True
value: 59 V
